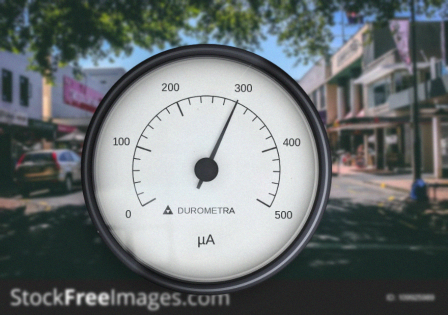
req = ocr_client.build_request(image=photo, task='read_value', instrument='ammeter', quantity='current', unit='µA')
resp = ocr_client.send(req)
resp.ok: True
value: 300 µA
